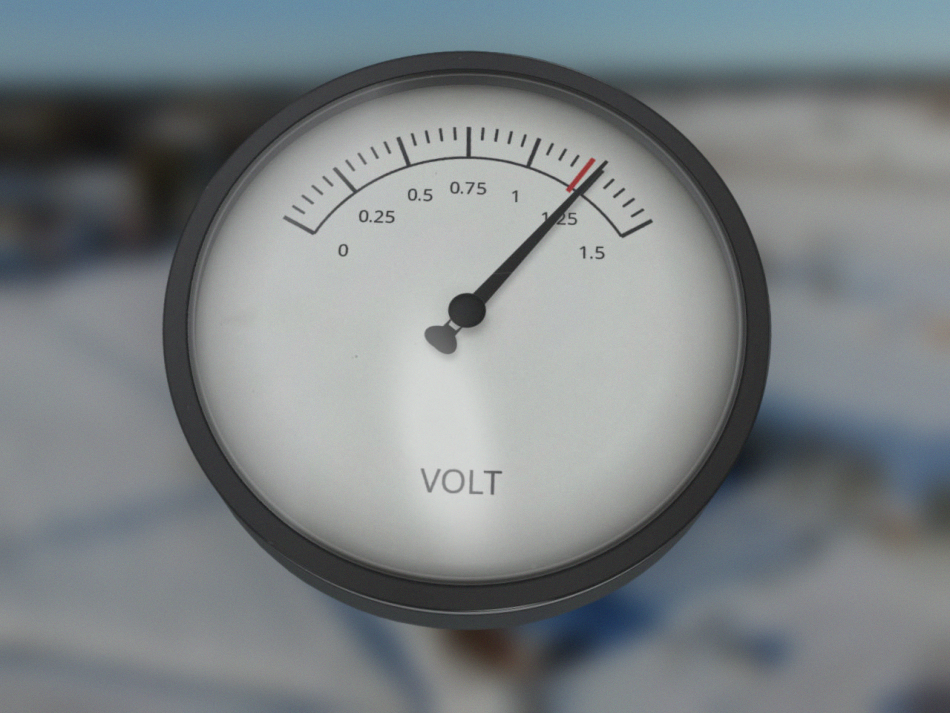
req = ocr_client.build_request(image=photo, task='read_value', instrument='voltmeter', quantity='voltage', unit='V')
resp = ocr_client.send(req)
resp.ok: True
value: 1.25 V
